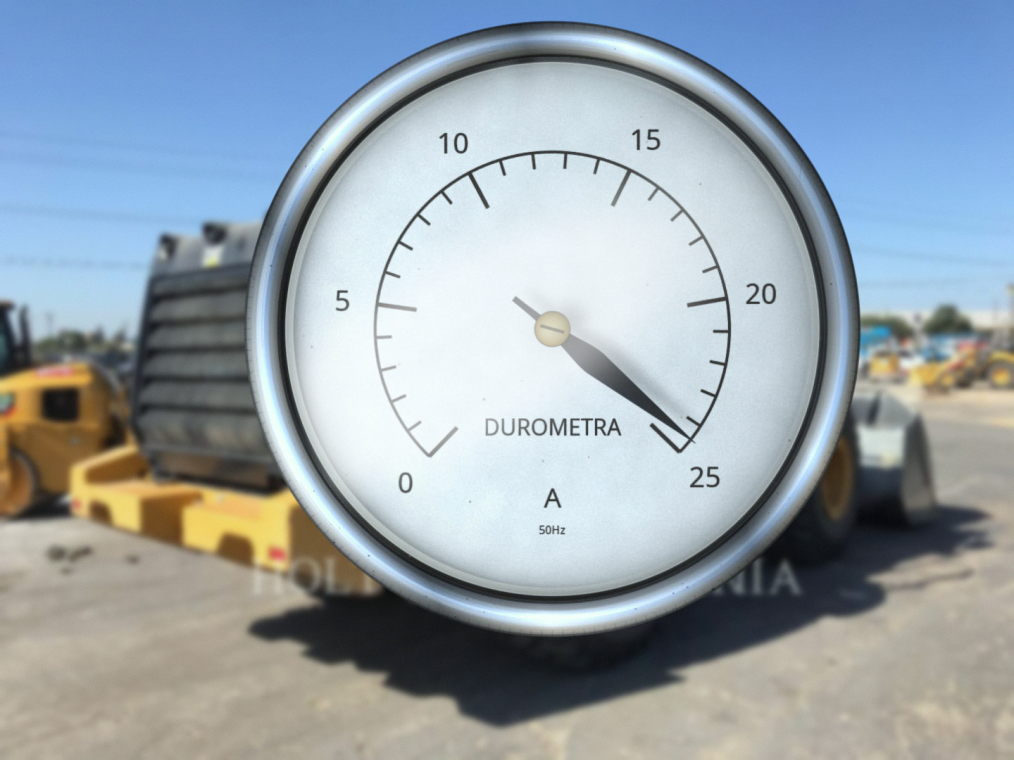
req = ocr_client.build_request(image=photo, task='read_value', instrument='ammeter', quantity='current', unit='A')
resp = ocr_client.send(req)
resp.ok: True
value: 24.5 A
